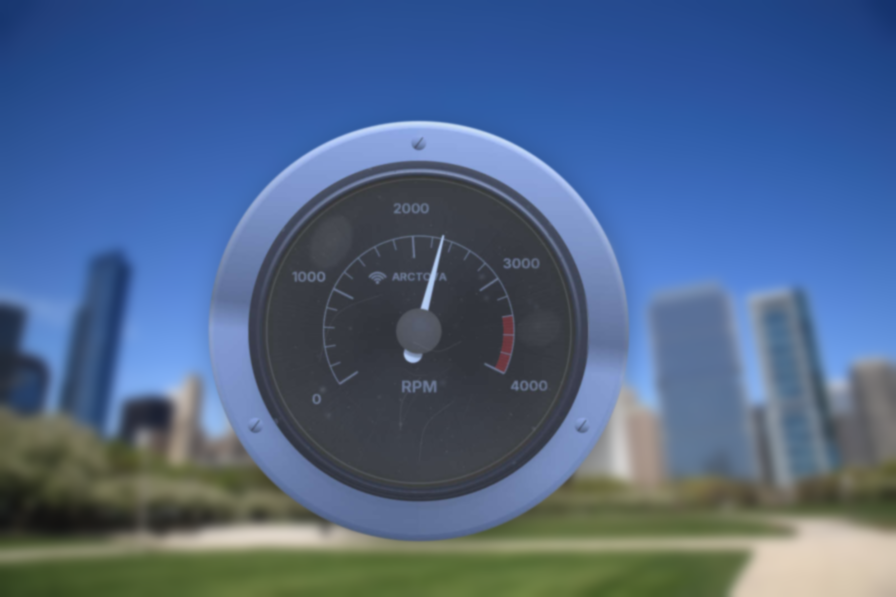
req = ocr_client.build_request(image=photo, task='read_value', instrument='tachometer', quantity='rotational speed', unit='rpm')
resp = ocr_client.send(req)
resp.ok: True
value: 2300 rpm
